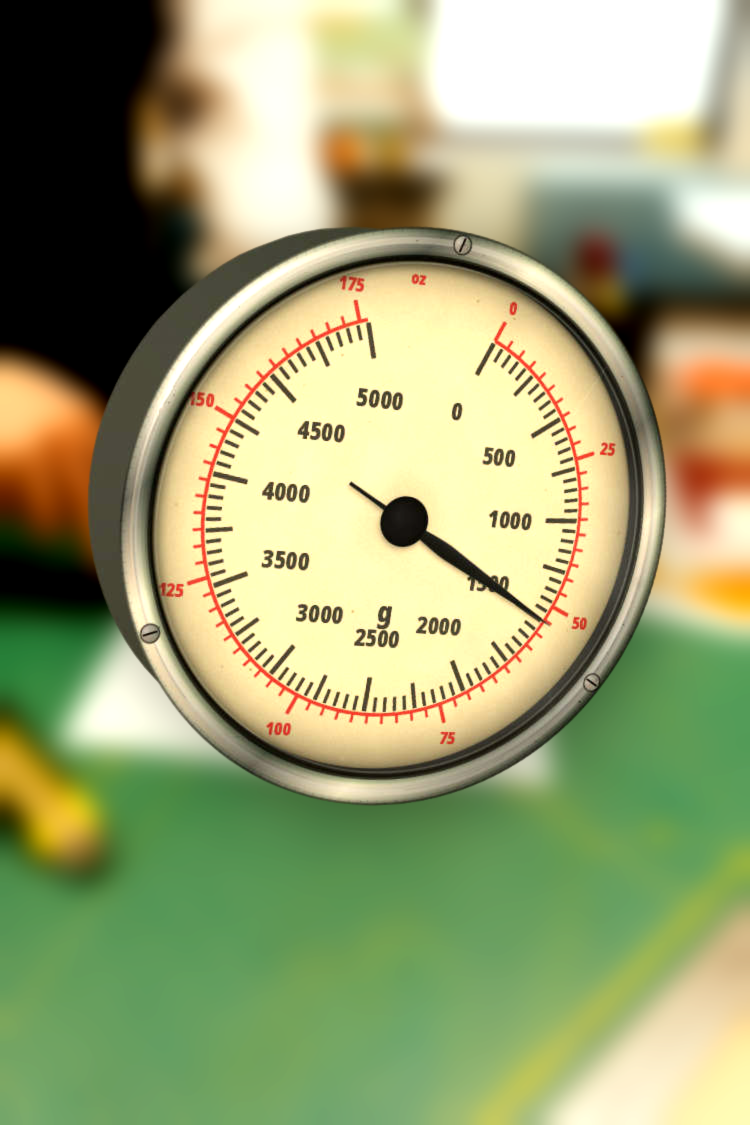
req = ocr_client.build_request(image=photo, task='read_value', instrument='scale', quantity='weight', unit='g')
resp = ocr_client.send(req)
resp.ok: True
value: 1500 g
